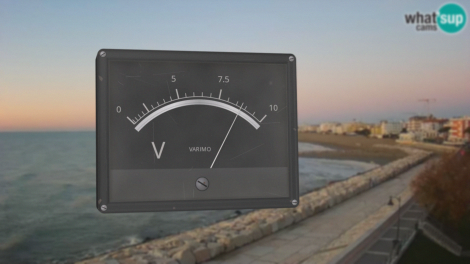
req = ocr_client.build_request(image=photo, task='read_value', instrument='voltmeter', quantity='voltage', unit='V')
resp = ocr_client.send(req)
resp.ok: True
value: 8.75 V
